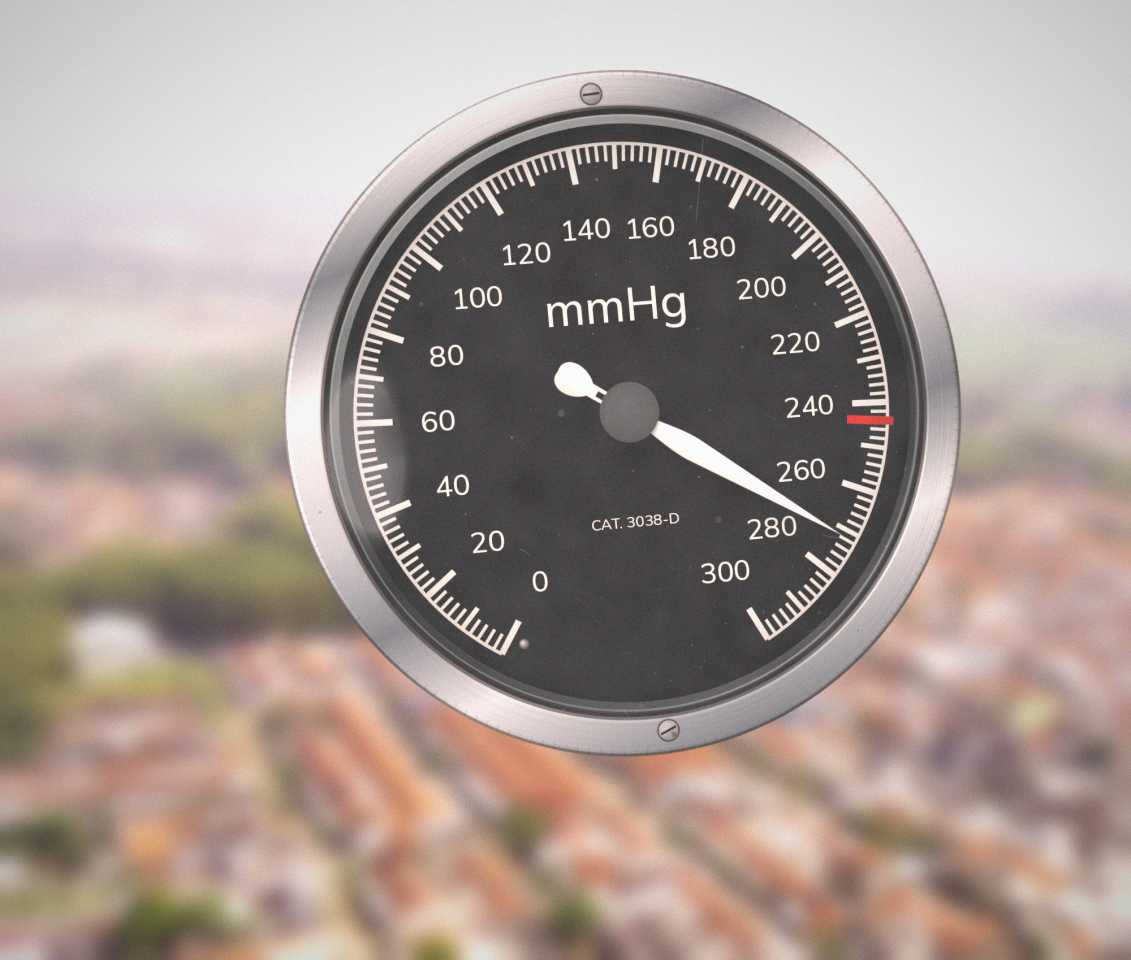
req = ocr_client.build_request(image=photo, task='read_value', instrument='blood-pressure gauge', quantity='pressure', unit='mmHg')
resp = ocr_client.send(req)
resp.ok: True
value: 272 mmHg
